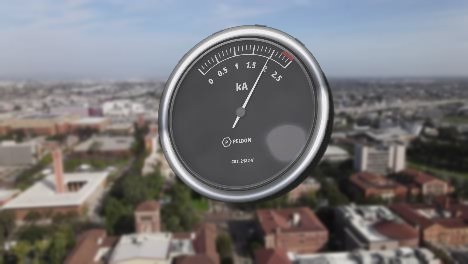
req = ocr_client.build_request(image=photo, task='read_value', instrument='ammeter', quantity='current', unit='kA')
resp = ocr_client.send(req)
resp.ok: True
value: 2 kA
